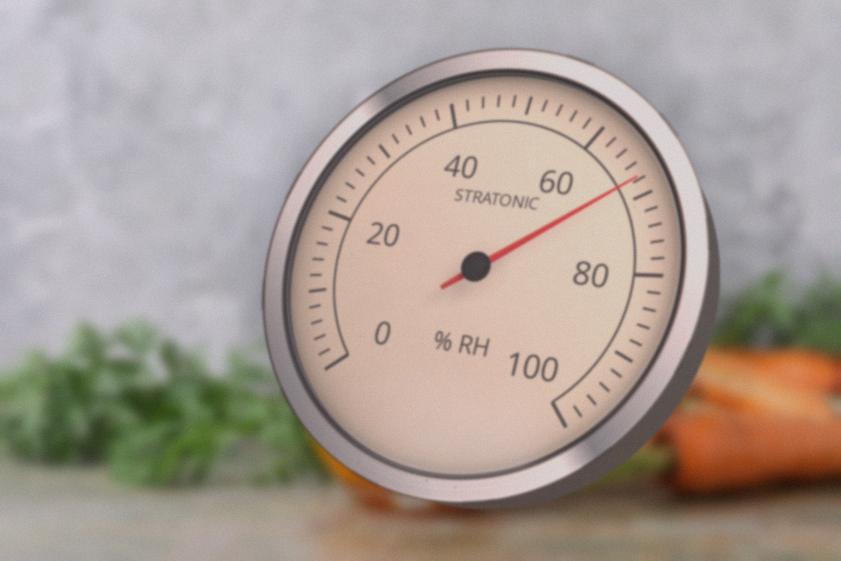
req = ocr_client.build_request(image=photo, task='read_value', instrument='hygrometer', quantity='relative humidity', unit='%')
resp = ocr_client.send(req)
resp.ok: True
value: 68 %
